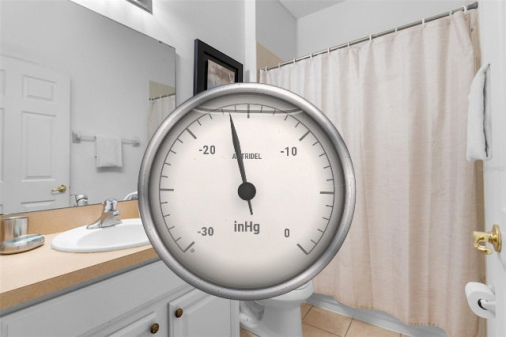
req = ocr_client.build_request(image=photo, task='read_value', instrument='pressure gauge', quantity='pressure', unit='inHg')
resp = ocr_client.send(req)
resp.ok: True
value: -16.5 inHg
